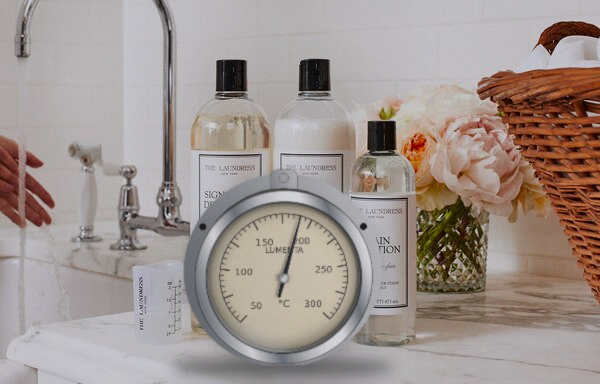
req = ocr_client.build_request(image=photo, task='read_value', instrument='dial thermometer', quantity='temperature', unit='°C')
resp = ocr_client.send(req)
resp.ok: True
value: 190 °C
